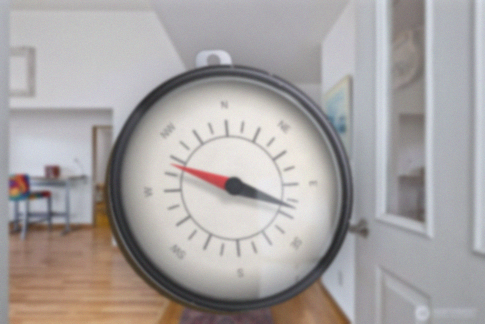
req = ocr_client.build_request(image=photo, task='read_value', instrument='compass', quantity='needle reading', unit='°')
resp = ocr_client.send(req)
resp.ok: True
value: 292.5 °
